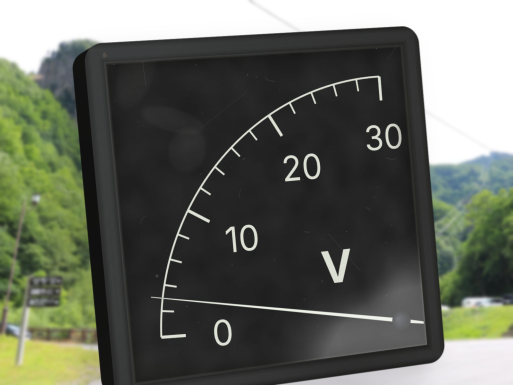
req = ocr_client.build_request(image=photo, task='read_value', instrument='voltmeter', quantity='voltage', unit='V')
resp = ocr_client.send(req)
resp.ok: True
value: 3 V
